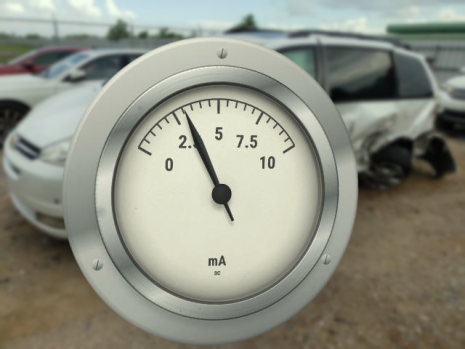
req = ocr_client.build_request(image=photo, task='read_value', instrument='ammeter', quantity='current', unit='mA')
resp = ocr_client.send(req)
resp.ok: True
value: 3 mA
